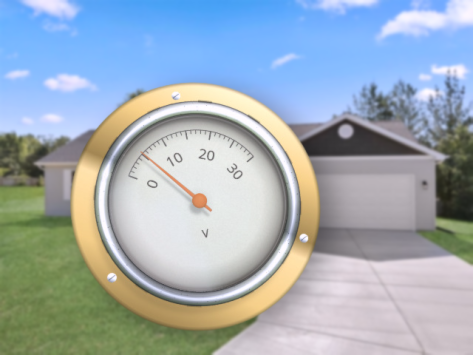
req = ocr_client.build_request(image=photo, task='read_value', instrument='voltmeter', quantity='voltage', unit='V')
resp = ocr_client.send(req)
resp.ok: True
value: 5 V
